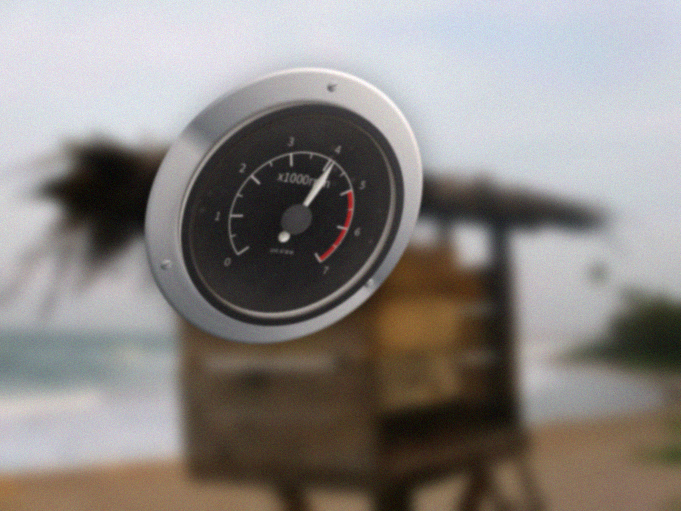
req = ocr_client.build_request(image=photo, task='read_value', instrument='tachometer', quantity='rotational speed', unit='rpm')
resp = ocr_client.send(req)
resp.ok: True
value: 4000 rpm
